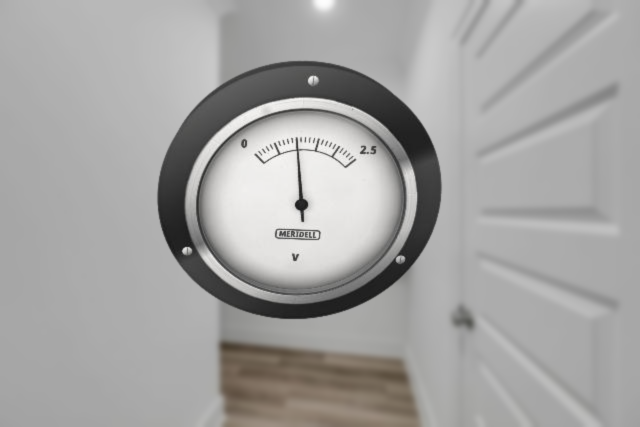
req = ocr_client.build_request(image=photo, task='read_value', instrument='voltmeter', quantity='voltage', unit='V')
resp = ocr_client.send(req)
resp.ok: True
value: 1 V
